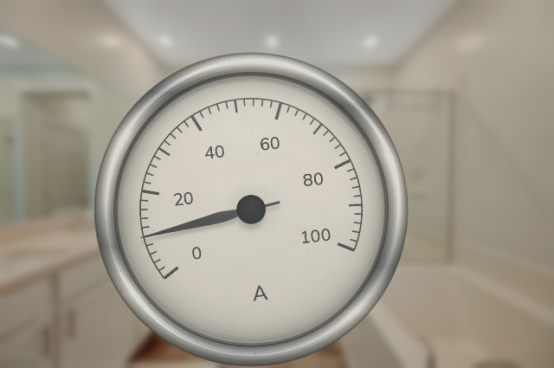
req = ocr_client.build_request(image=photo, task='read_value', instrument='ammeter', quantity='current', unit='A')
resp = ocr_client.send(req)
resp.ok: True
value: 10 A
